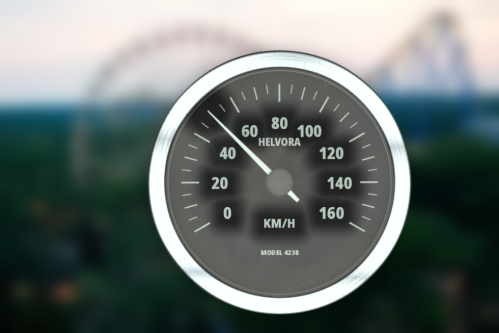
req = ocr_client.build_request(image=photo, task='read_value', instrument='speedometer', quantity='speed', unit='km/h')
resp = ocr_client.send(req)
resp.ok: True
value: 50 km/h
